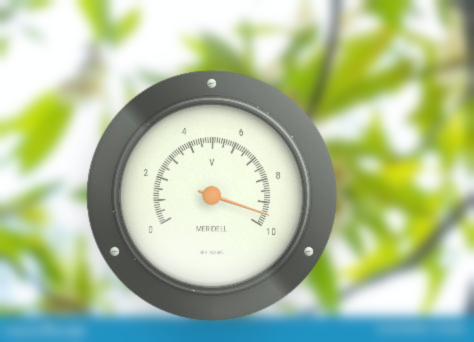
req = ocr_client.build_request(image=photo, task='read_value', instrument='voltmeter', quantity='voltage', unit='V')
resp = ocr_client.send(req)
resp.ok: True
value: 9.5 V
